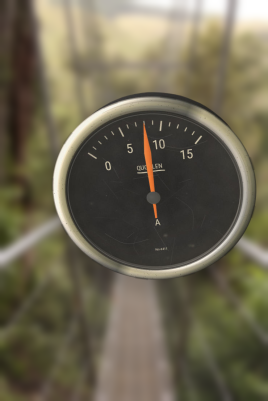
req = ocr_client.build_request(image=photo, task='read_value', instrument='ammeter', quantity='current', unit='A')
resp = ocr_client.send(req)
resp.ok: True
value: 8 A
